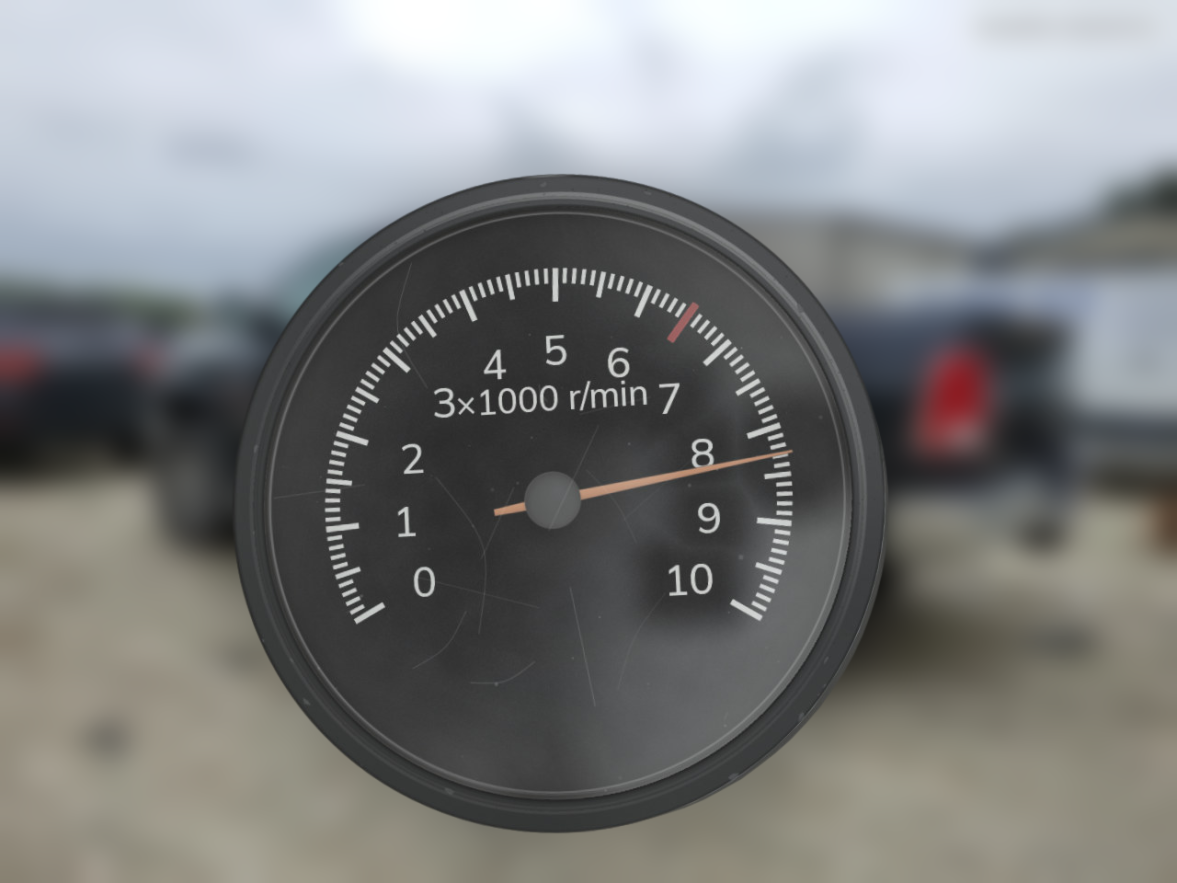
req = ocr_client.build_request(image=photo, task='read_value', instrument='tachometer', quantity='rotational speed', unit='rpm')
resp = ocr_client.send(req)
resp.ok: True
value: 8300 rpm
